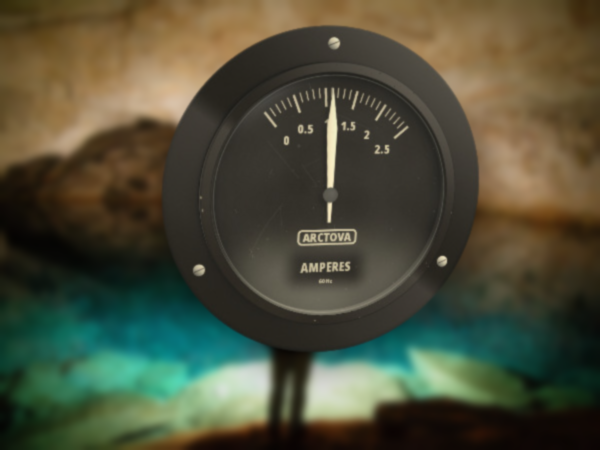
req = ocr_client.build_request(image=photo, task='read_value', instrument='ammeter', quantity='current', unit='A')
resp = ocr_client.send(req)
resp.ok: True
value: 1.1 A
